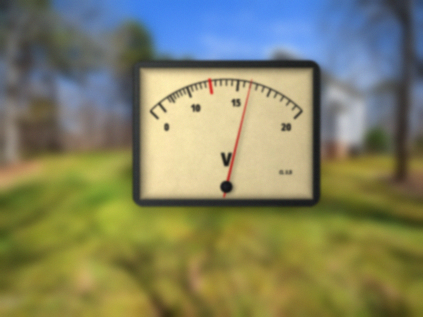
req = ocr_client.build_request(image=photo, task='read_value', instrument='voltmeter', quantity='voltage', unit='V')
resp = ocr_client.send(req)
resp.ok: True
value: 16 V
